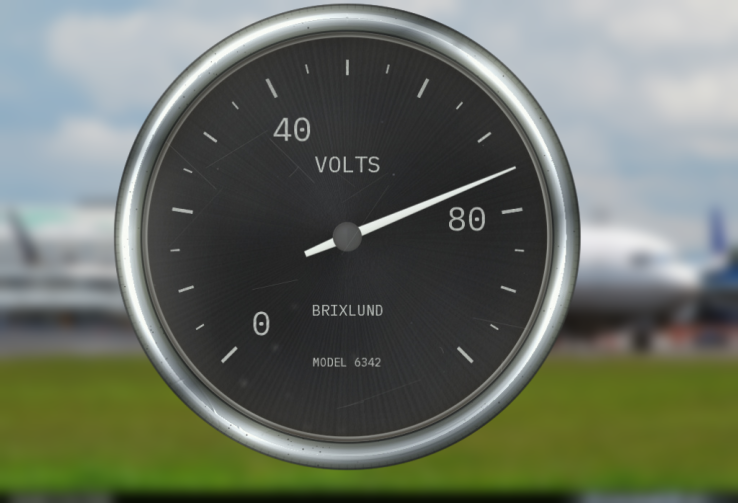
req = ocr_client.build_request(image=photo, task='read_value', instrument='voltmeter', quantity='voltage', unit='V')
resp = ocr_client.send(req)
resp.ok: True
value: 75 V
